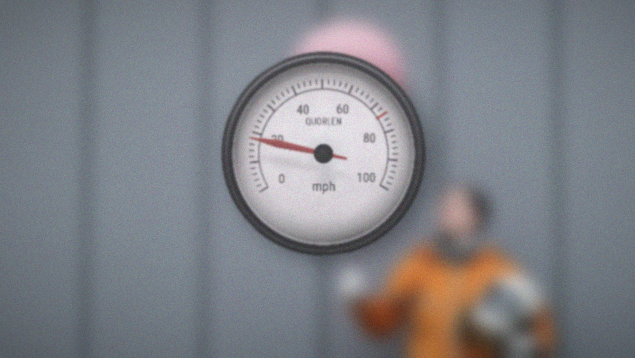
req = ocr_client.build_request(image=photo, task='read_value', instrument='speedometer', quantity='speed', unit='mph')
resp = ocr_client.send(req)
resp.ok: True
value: 18 mph
